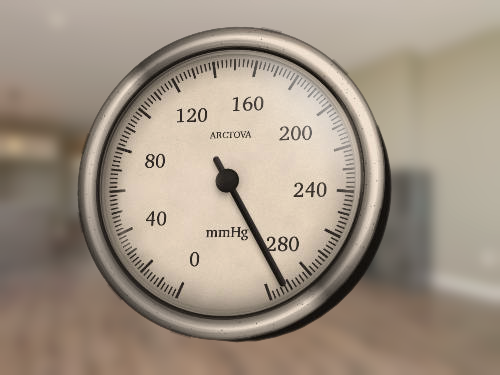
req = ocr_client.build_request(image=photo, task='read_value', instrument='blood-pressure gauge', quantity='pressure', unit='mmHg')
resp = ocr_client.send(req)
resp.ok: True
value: 292 mmHg
